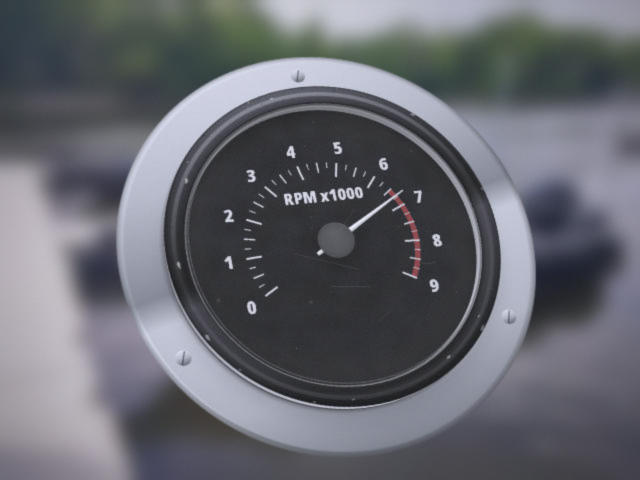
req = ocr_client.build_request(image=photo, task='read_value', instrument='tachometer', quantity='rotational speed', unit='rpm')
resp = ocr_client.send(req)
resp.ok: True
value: 6750 rpm
